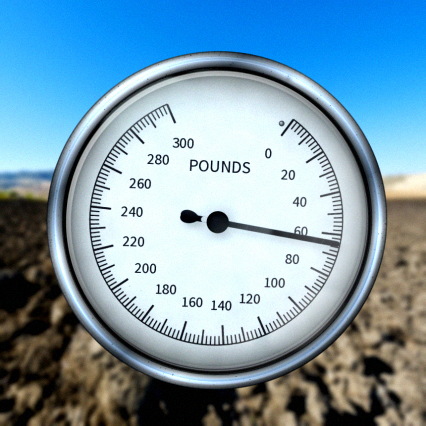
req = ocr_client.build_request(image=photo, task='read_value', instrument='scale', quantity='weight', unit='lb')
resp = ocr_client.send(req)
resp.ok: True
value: 64 lb
